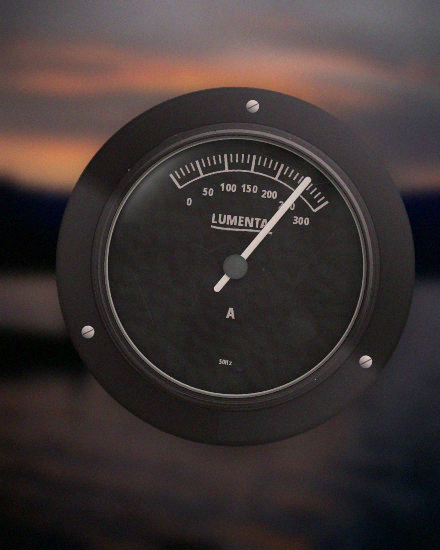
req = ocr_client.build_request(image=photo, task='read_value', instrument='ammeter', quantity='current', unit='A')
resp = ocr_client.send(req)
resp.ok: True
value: 250 A
